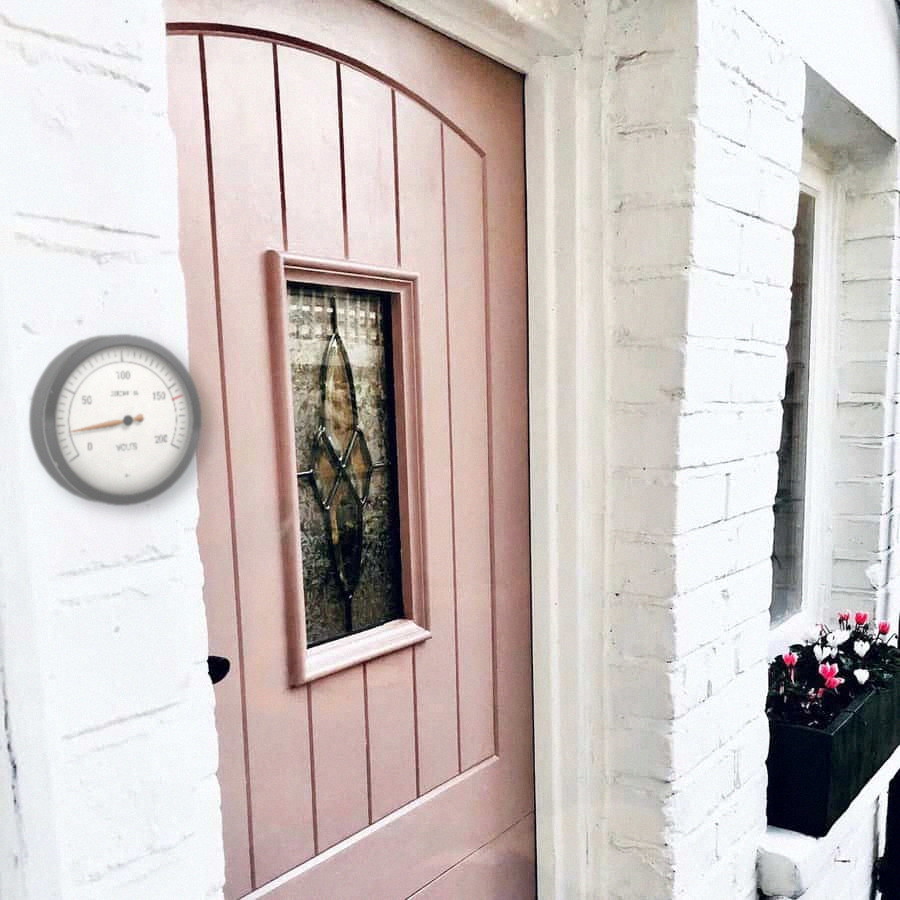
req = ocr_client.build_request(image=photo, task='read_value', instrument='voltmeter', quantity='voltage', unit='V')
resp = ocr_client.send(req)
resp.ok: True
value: 20 V
